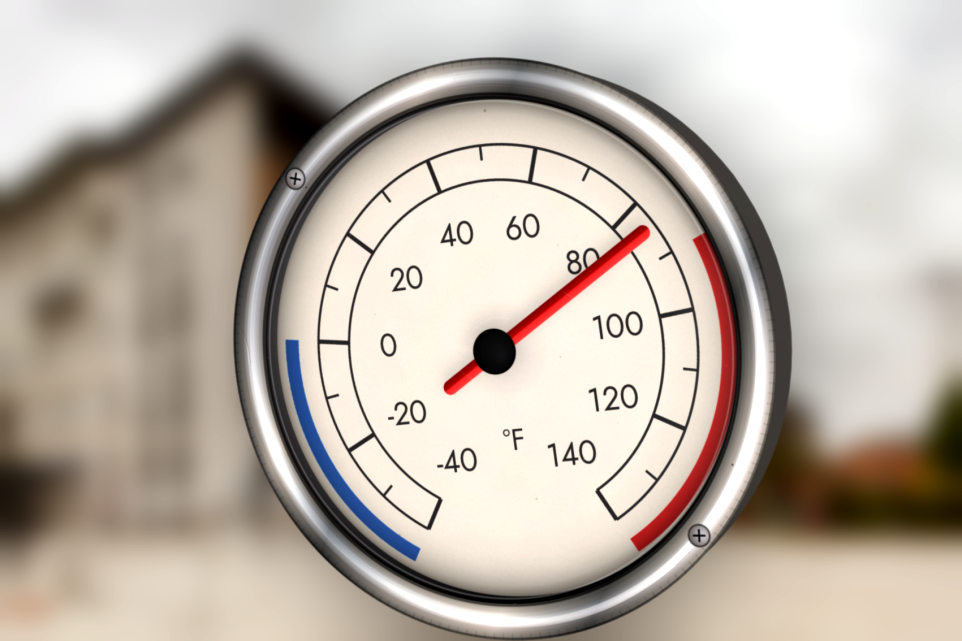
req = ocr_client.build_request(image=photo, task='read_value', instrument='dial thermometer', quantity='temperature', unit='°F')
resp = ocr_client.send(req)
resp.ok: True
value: 85 °F
